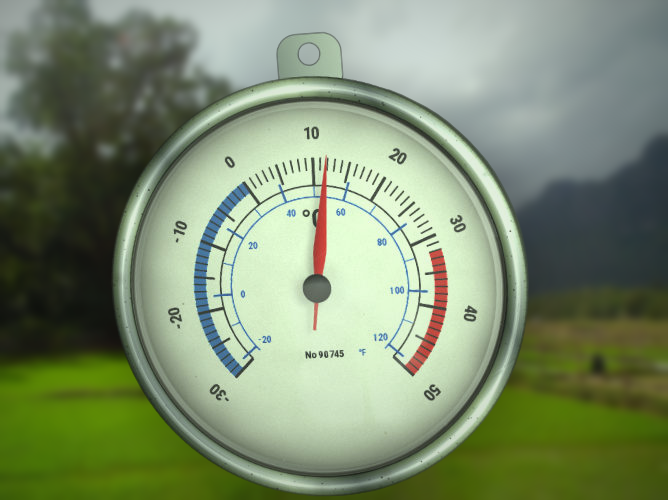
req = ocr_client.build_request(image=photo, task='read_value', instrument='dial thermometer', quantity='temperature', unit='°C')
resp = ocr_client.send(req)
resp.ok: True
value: 12 °C
